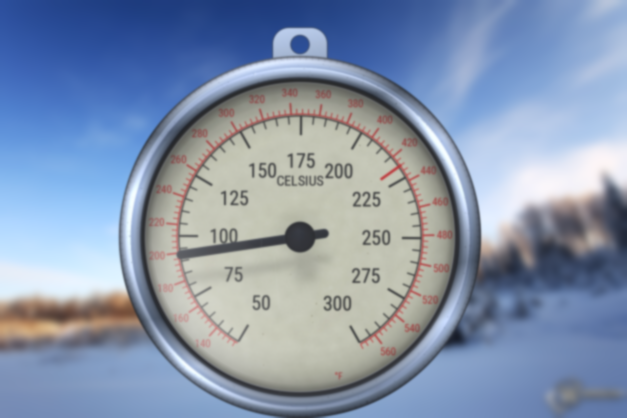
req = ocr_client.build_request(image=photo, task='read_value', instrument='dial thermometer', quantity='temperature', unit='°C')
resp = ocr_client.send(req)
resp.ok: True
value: 92.5 °C
